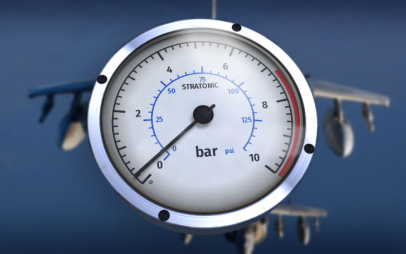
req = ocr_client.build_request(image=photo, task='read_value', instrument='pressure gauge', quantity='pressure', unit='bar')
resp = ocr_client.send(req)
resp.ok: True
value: 0.2 bar
